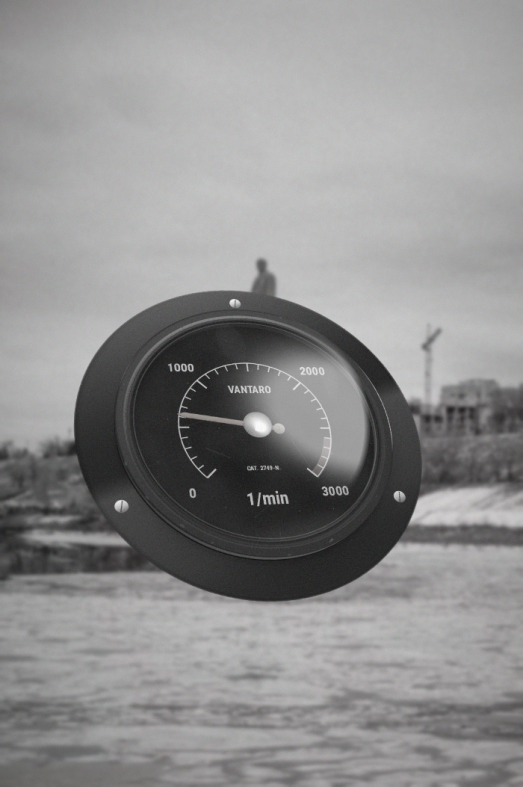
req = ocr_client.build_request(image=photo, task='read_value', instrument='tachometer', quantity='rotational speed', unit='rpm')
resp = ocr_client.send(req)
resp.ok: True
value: 600 rpm
